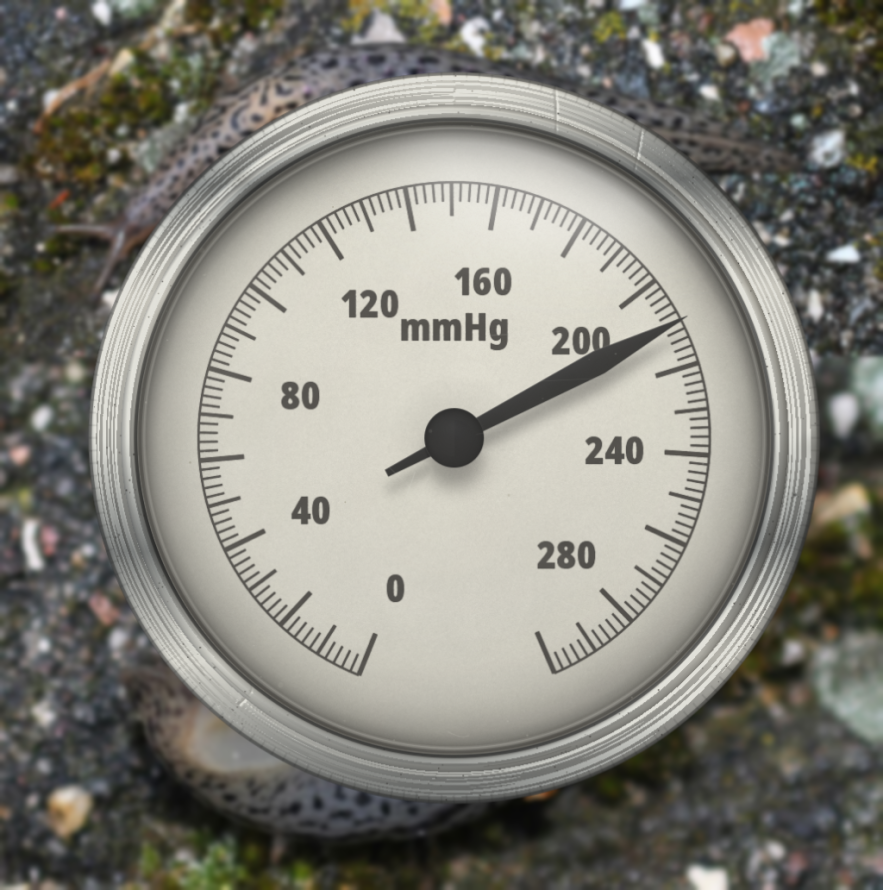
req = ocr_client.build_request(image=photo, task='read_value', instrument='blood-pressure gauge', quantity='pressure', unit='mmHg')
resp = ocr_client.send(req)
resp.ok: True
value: 210 mmHg
